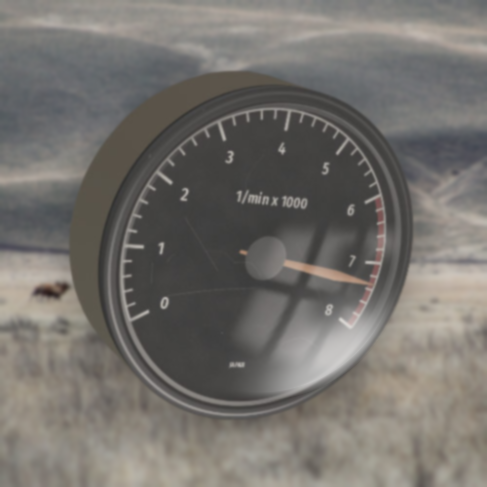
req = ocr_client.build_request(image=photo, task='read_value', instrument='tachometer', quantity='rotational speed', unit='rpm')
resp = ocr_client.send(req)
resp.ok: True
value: 7300 rpm
